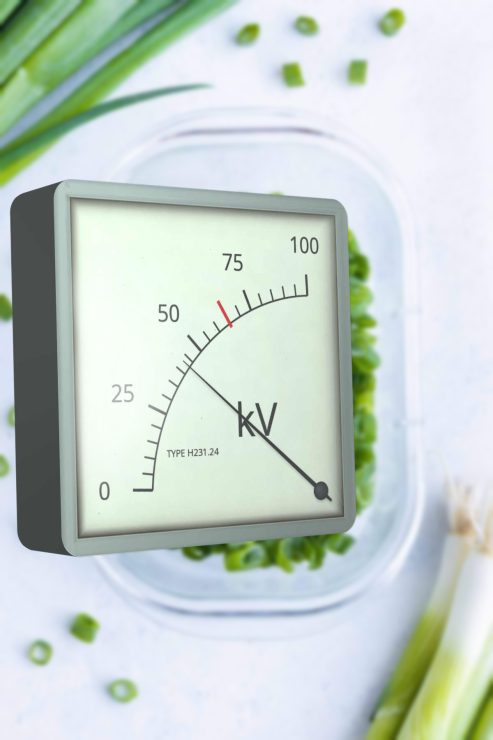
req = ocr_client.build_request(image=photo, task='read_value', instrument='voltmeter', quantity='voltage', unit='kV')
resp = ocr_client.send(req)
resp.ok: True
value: 42.5 kV
